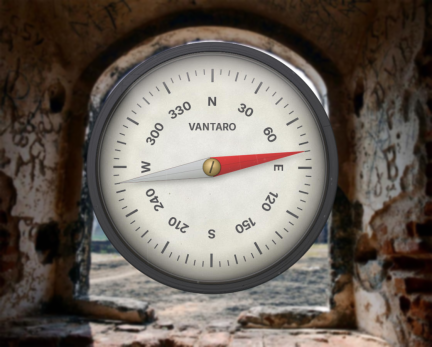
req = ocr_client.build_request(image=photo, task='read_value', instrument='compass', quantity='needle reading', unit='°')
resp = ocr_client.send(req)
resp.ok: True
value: 80 °
